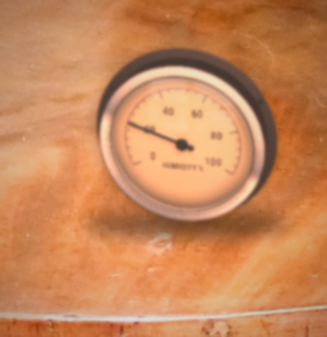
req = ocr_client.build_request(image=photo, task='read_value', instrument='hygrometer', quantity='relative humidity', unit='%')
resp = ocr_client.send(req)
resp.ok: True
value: 20 %
